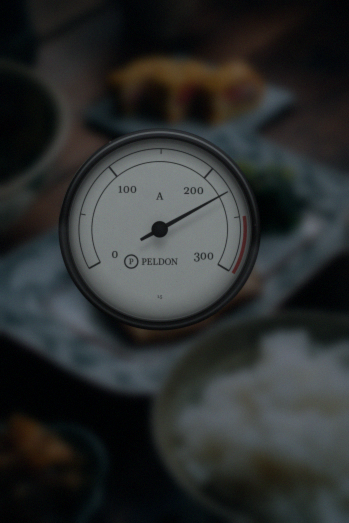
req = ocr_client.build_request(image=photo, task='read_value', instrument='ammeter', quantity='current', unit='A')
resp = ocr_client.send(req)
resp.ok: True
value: 225 A
